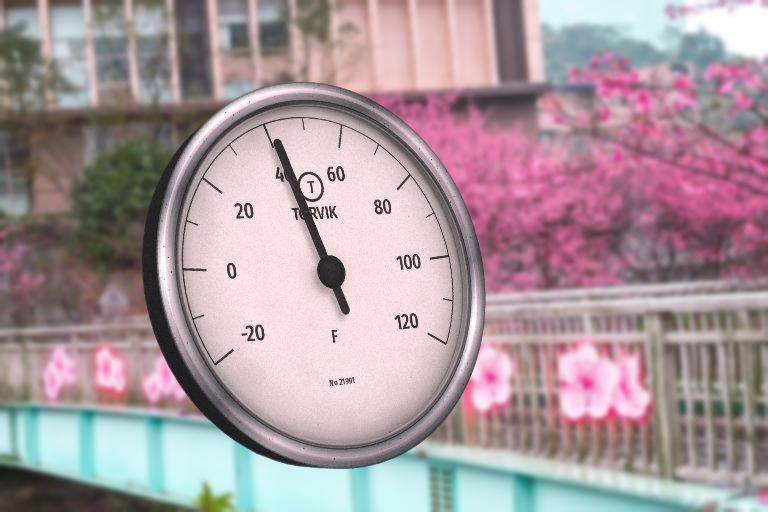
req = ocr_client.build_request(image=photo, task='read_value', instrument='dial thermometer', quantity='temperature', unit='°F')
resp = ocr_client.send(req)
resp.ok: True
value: 40 °F
